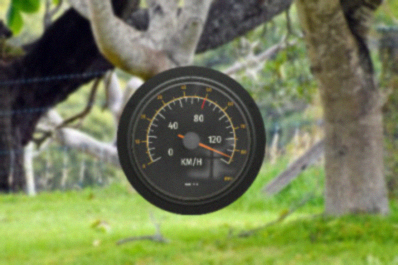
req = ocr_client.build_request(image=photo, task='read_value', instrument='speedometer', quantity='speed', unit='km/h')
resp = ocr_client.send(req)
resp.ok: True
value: 135 km/h
